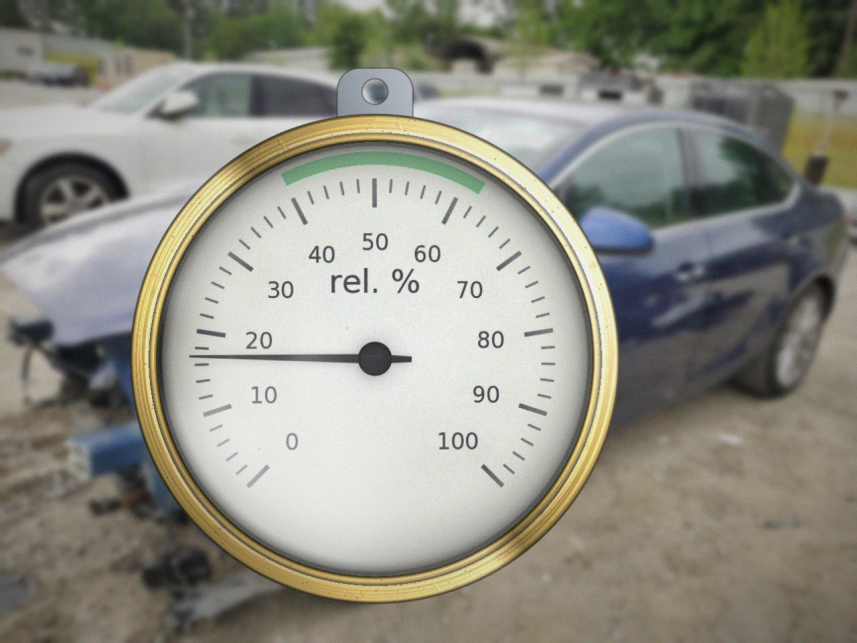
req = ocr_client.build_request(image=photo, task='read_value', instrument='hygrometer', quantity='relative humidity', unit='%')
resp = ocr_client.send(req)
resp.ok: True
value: 17 %
